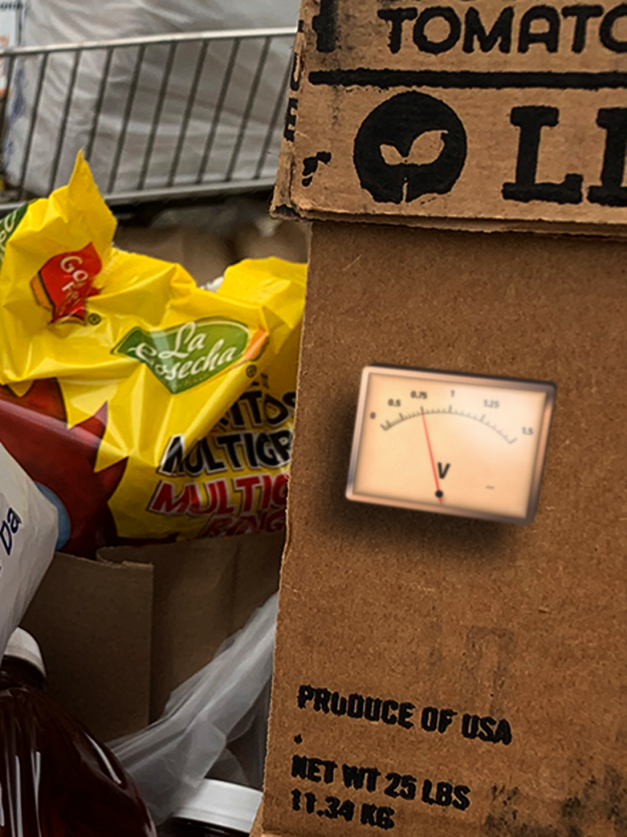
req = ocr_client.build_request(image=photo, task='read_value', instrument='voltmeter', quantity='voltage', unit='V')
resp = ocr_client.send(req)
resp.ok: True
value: 0.75 V
